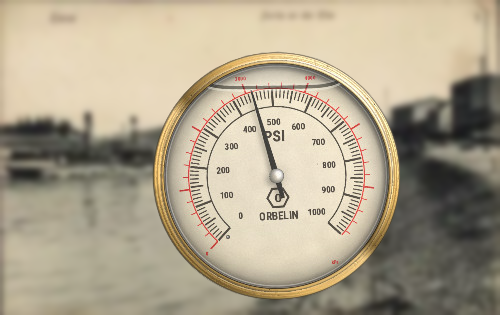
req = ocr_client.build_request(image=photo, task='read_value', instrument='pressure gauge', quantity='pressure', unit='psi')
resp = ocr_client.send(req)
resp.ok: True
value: 450 psi
